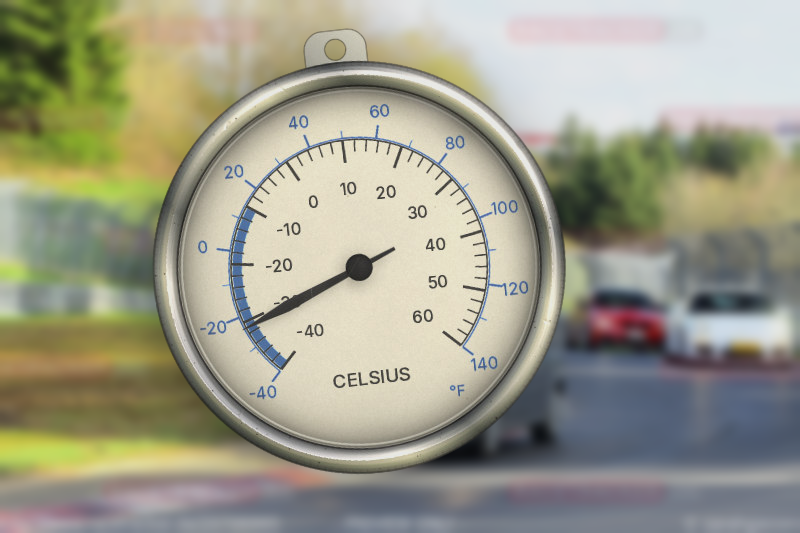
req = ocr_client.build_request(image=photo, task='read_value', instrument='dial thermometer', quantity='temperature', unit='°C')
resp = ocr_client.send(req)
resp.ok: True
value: -31 °C
